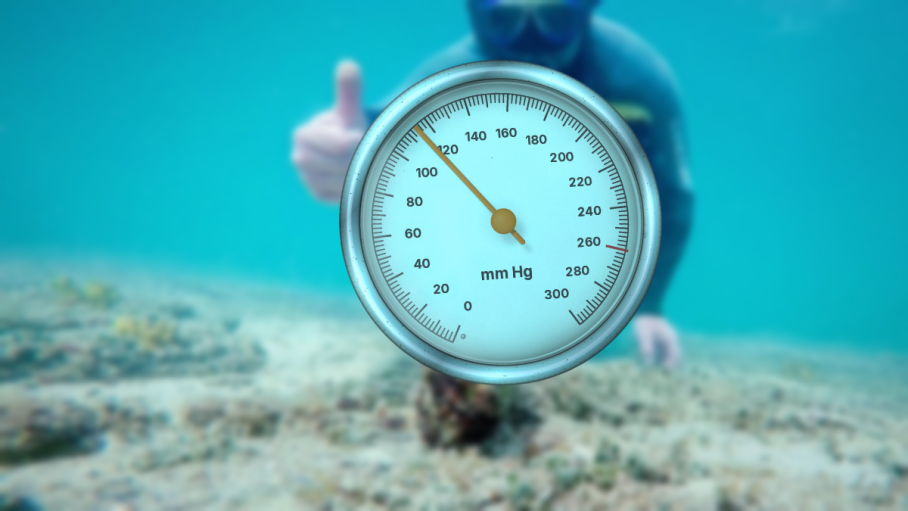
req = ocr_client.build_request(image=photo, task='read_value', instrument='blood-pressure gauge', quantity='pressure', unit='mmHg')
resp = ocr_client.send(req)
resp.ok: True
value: 114 mmHg
